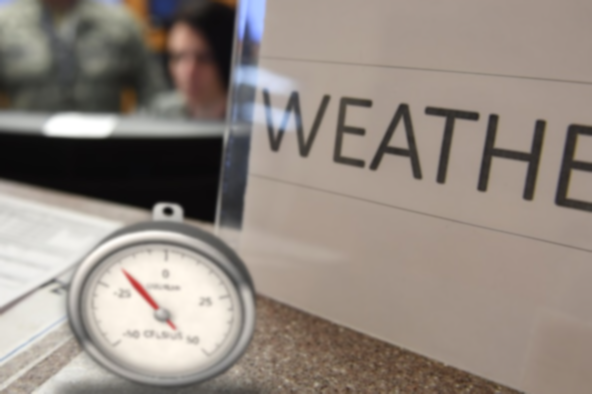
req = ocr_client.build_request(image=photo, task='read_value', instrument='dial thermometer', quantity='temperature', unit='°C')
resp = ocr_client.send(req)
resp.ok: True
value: -15 °C
